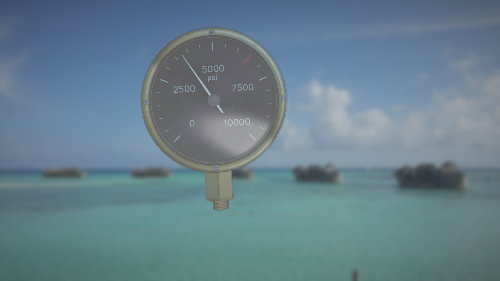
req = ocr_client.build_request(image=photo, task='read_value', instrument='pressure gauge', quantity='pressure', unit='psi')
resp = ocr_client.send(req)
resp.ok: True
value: 3750 psi
